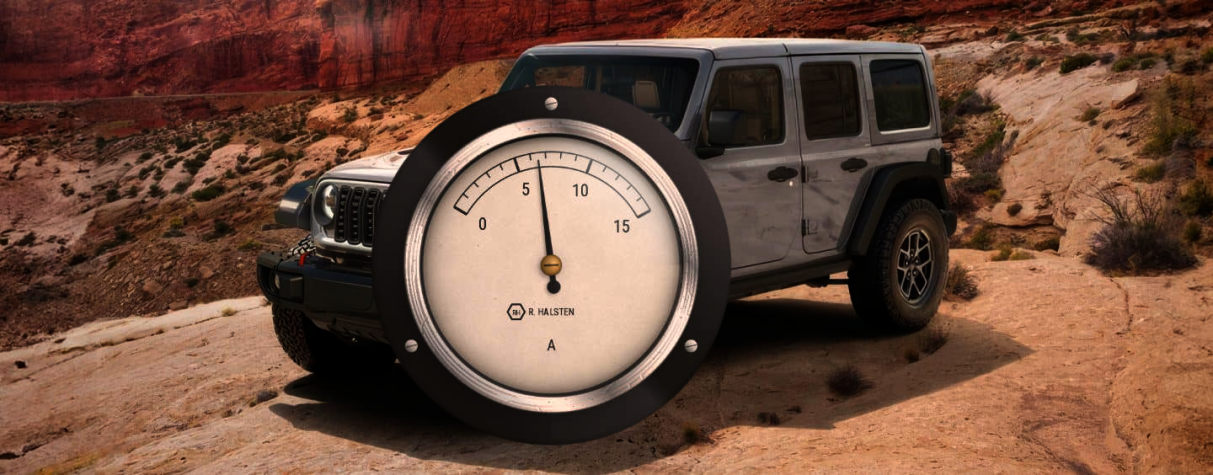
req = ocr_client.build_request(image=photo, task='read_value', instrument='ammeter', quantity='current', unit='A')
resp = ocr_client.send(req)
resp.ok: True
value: 6.5 A
